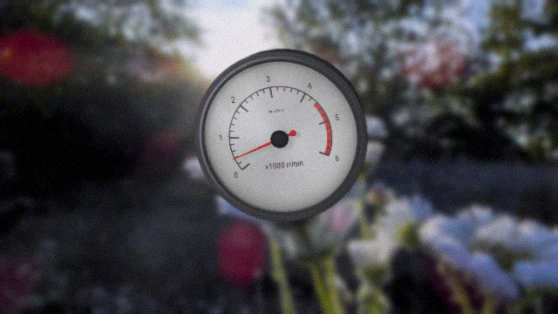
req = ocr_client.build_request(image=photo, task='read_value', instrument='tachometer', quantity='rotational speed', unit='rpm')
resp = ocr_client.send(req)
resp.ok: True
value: 400 rpm
